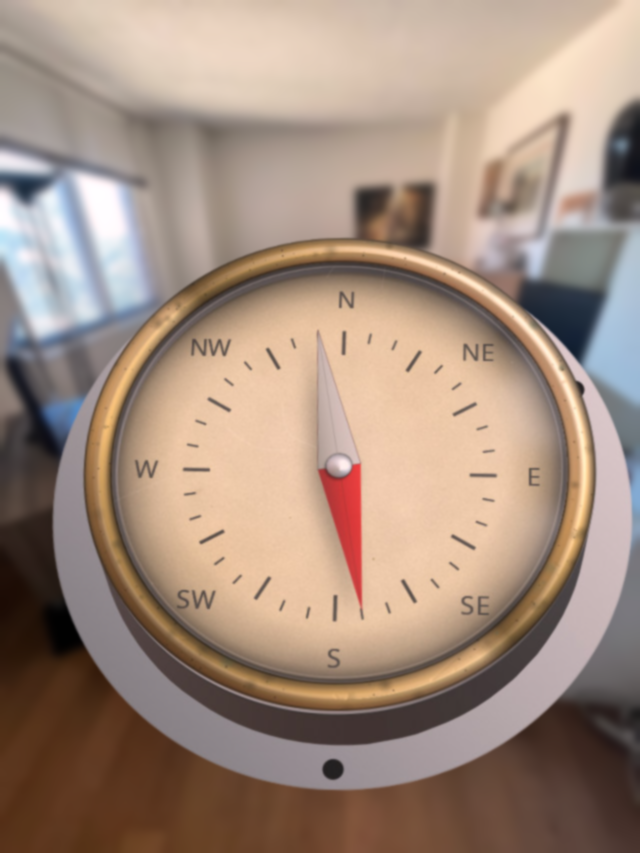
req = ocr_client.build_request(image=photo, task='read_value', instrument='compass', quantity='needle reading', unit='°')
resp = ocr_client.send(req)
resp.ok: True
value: 170 °
